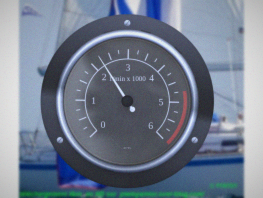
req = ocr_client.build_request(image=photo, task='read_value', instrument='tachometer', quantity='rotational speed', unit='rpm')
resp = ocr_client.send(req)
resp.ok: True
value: 2250 rpm
